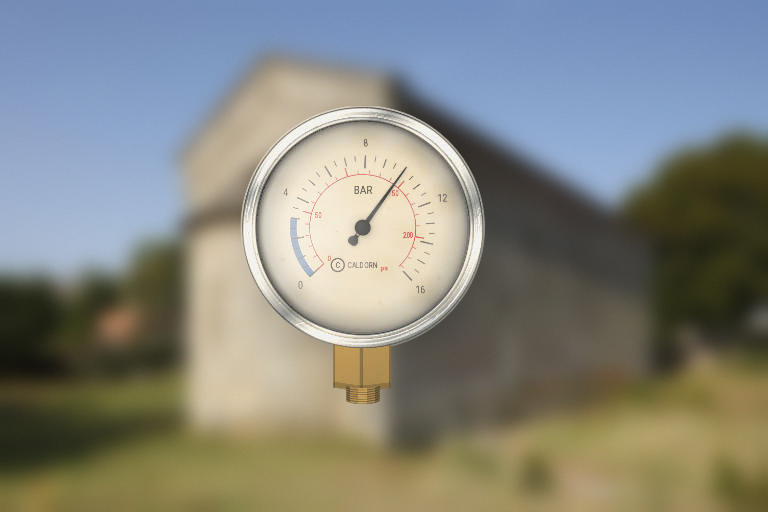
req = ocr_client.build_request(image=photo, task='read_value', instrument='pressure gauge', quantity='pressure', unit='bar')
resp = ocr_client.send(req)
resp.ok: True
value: 10 bar
